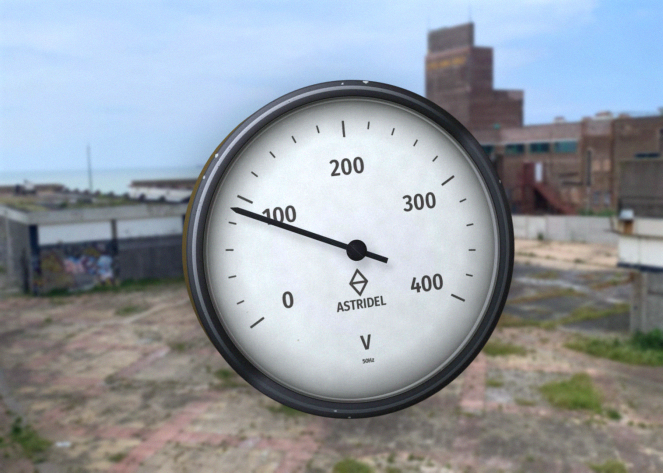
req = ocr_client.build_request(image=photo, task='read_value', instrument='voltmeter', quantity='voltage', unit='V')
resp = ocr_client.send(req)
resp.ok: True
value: 90 V
